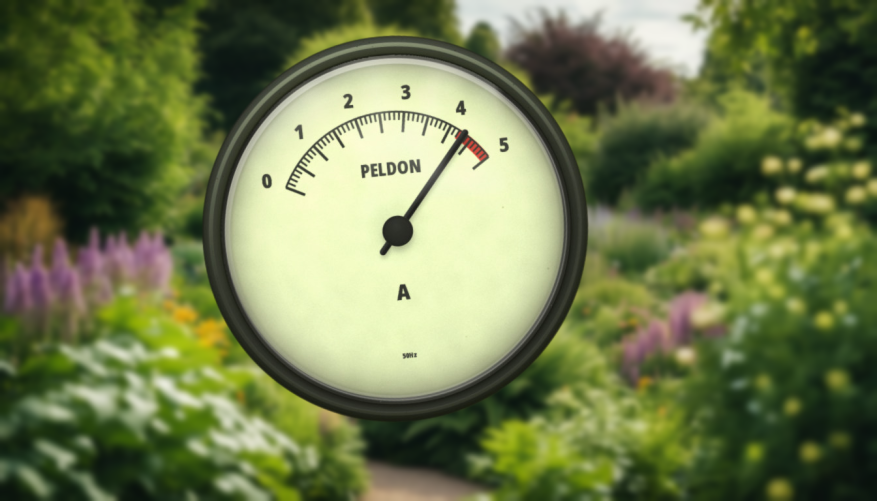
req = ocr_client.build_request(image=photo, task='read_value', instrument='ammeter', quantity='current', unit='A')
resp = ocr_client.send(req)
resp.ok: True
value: 4.3 A
